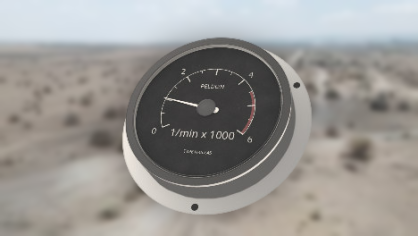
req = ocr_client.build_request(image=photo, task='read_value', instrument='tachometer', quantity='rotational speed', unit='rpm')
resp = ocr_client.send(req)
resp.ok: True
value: 1000 rpm
